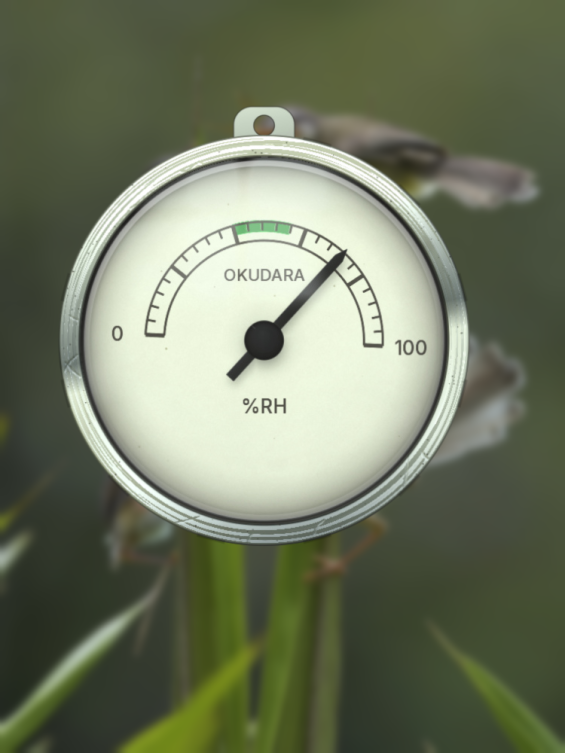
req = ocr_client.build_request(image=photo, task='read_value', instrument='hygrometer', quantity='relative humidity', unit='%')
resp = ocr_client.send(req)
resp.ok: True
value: 72 %
